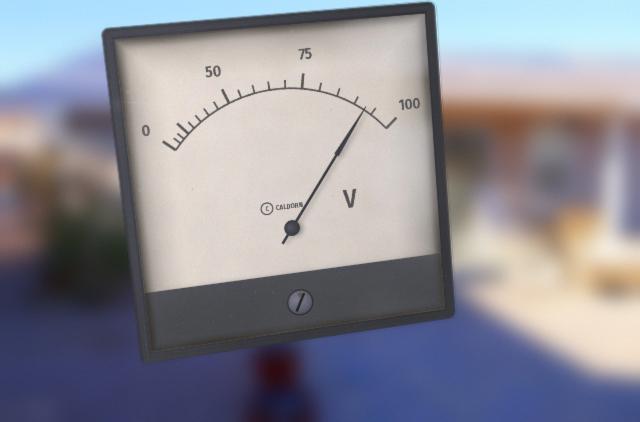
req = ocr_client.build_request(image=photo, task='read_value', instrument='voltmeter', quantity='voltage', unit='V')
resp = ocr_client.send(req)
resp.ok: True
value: 92.5 V
